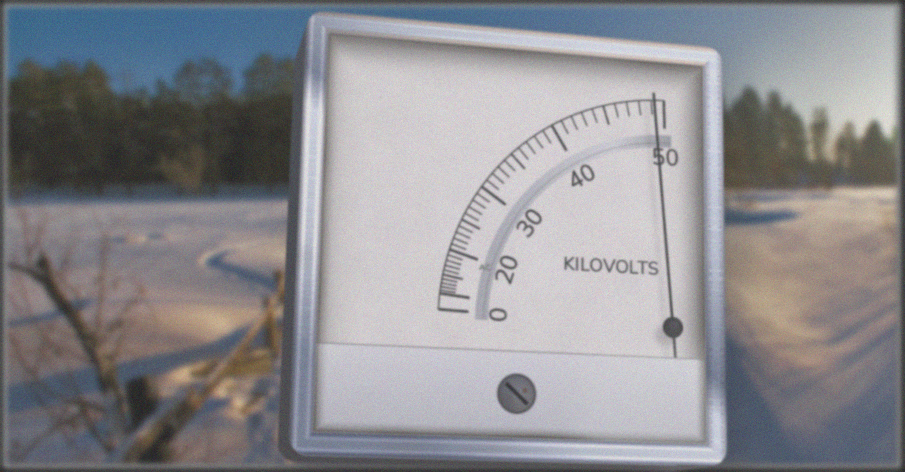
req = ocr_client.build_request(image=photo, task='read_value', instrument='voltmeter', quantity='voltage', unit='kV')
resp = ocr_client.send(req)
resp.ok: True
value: 49 kV
